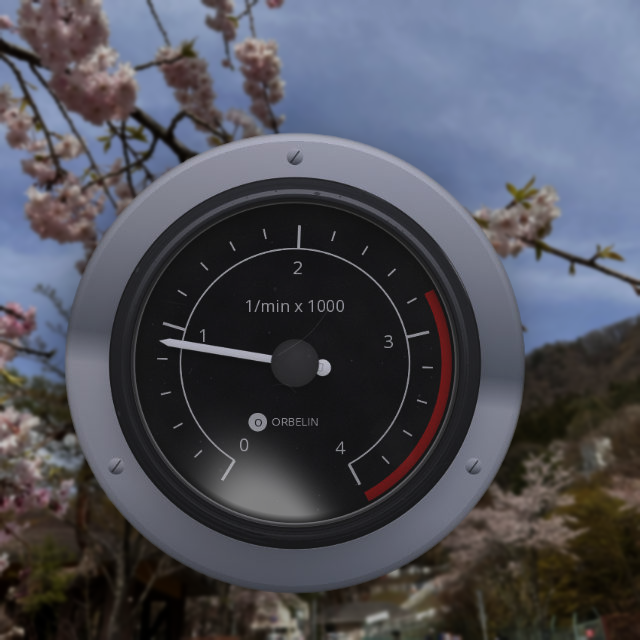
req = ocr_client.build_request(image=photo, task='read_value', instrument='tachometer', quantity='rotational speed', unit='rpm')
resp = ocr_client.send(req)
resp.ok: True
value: 900 rpm
